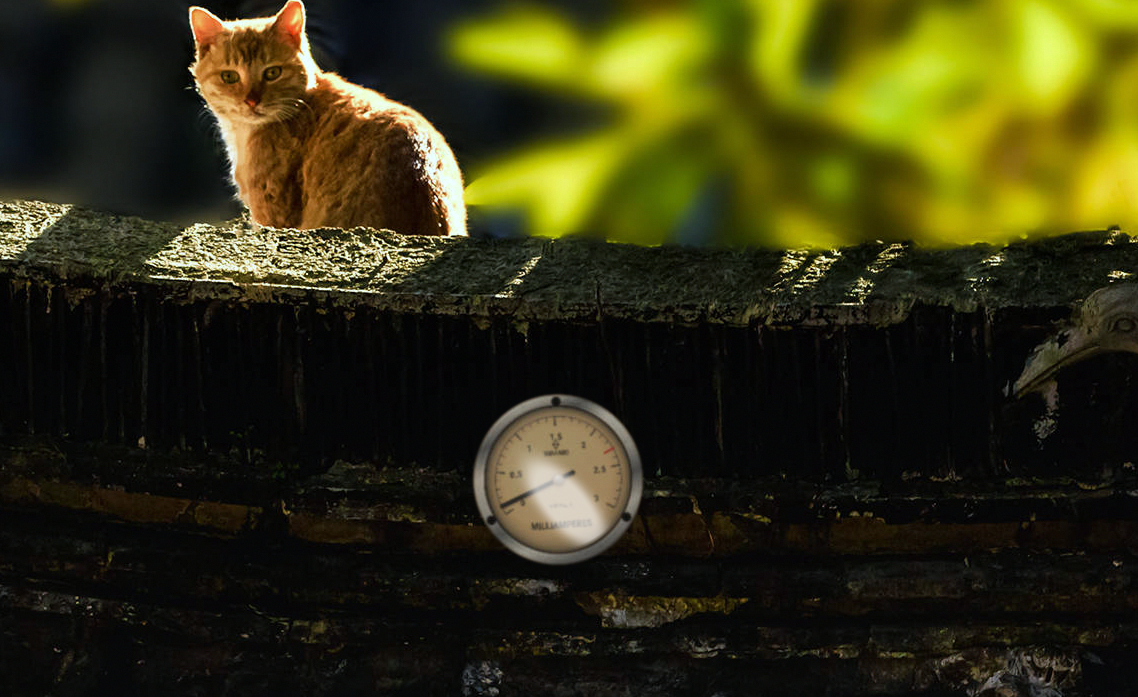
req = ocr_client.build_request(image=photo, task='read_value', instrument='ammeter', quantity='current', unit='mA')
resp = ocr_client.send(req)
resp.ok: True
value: 0.1 mA
